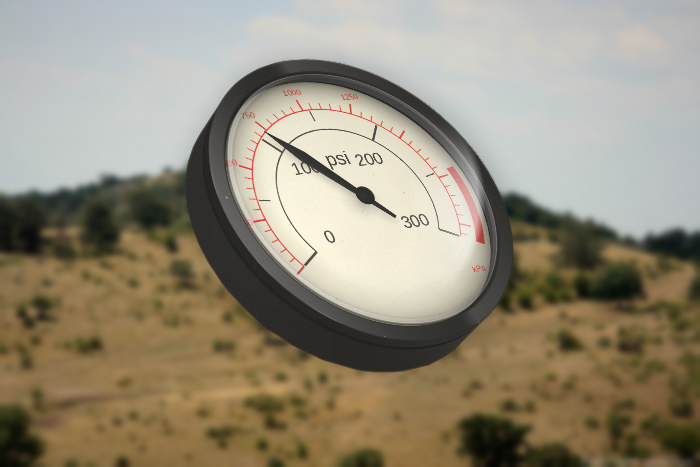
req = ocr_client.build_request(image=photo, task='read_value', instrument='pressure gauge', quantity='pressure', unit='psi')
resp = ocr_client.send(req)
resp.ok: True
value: 100 psi
